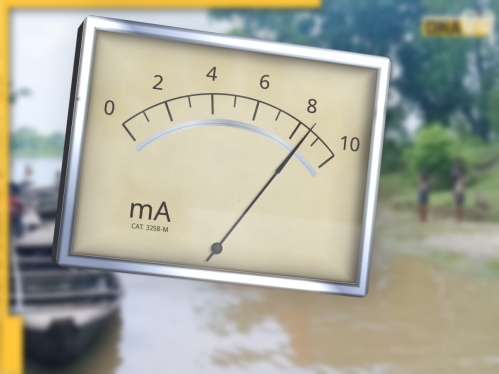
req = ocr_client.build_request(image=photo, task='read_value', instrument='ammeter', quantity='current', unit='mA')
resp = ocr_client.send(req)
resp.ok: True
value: 8.5 mA
